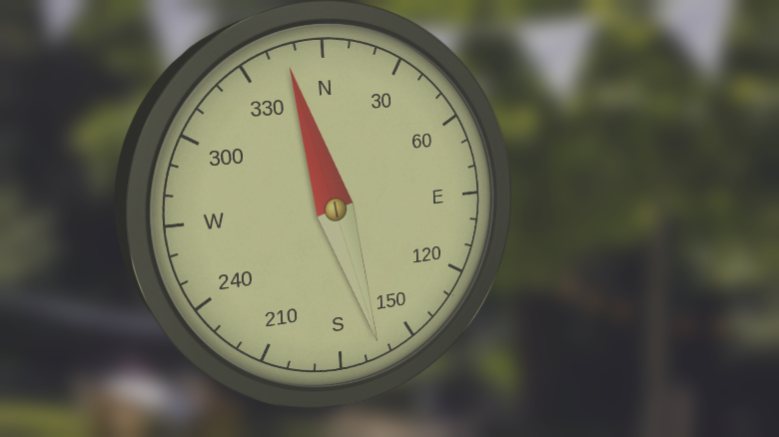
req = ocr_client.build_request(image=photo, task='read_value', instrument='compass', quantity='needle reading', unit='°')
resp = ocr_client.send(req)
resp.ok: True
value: 345 °
